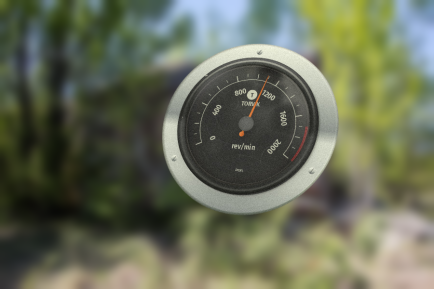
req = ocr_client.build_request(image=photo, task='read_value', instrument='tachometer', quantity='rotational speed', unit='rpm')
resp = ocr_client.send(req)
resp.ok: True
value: 1100 rpm
